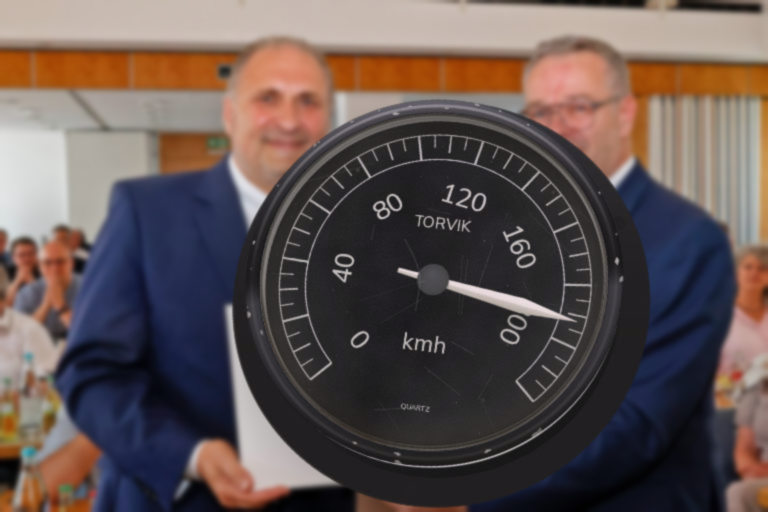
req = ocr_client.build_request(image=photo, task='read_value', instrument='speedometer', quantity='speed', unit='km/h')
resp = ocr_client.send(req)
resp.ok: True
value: 192.5 km/h
